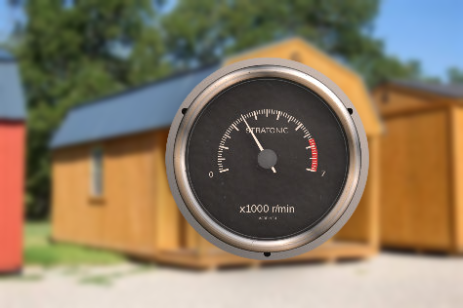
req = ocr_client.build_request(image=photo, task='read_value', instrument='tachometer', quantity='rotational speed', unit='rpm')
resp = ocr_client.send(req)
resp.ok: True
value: 2500 rpm
